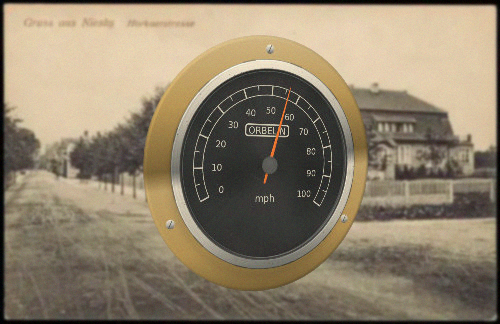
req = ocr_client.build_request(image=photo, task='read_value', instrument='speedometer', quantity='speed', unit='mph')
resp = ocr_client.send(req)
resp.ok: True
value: 55 mph
